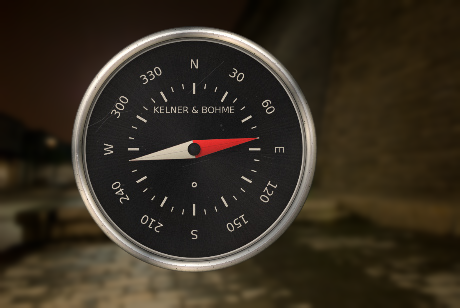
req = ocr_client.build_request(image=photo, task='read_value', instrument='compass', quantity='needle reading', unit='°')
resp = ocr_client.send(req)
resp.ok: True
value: 80 °
